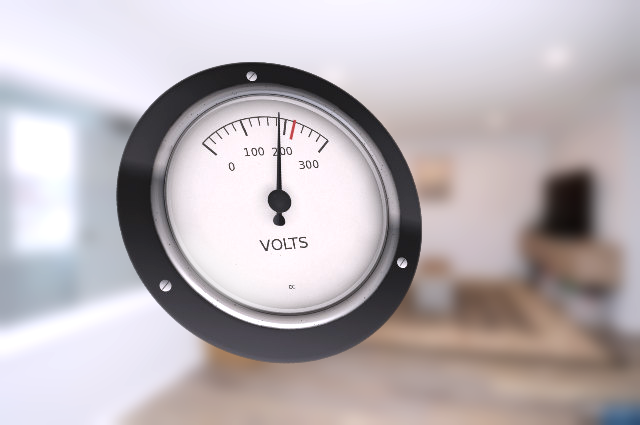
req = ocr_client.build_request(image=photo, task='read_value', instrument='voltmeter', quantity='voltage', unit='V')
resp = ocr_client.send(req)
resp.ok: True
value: 180 V
